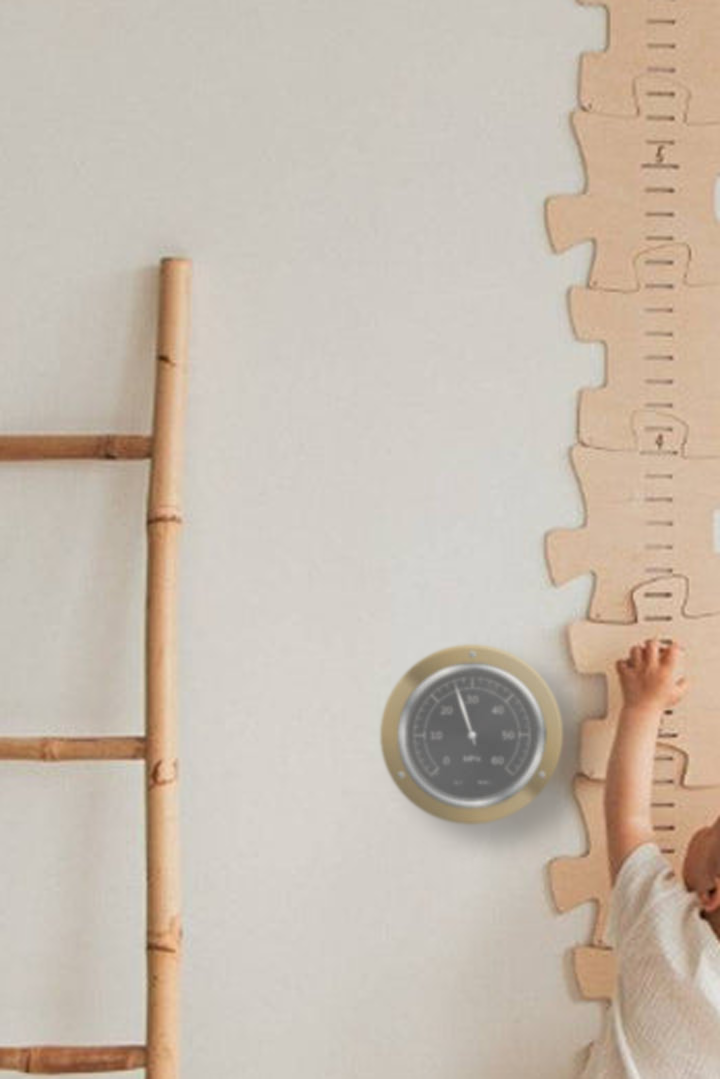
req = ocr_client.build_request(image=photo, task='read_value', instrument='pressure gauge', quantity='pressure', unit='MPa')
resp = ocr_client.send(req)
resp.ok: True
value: 26 MPa
